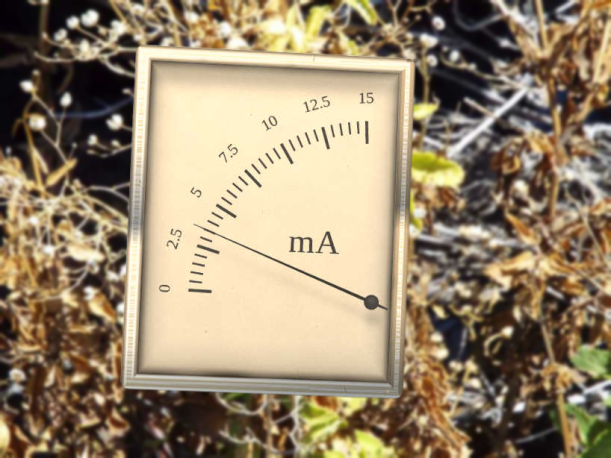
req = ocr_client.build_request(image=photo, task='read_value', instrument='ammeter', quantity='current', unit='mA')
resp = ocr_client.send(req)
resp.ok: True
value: 3.5 mA
